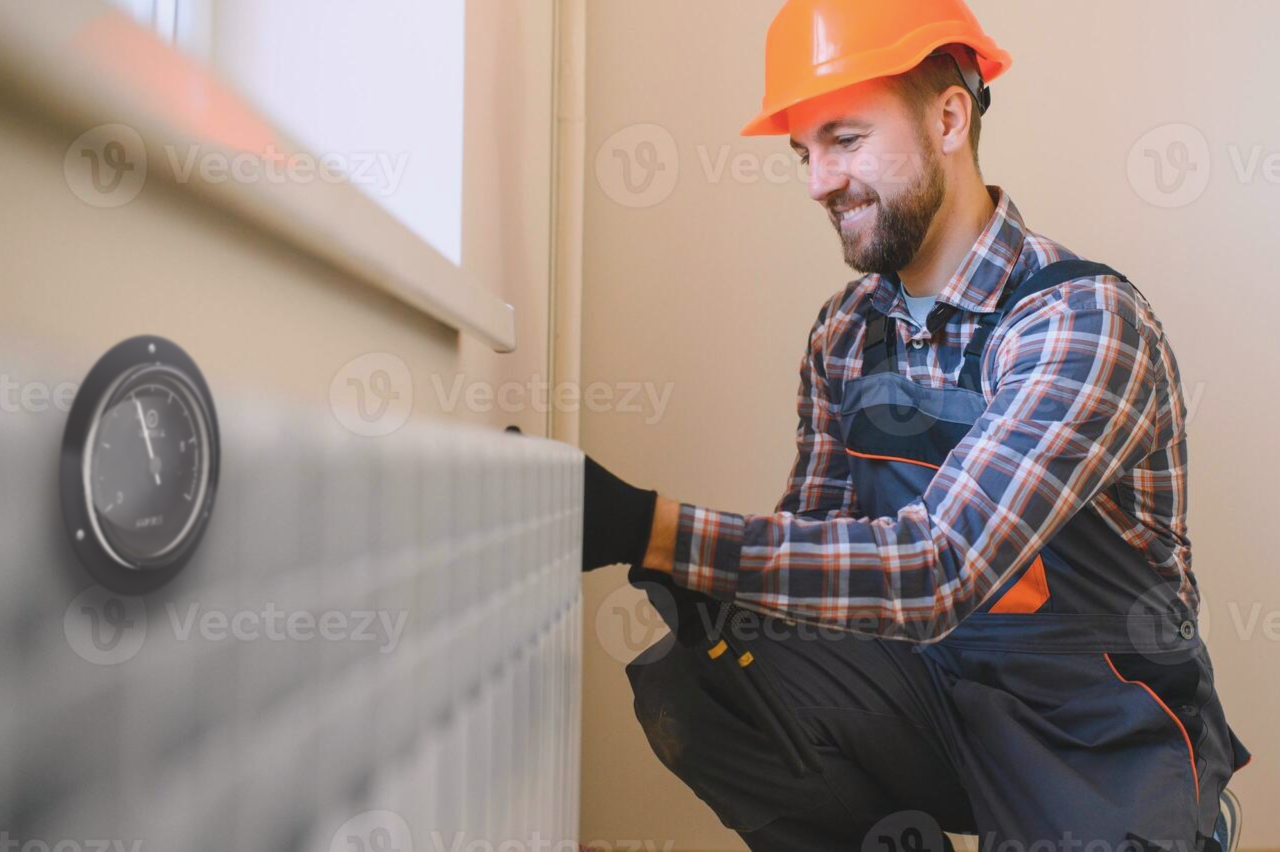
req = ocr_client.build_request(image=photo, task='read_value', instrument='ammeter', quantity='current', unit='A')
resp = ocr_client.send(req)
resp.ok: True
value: 4 A
